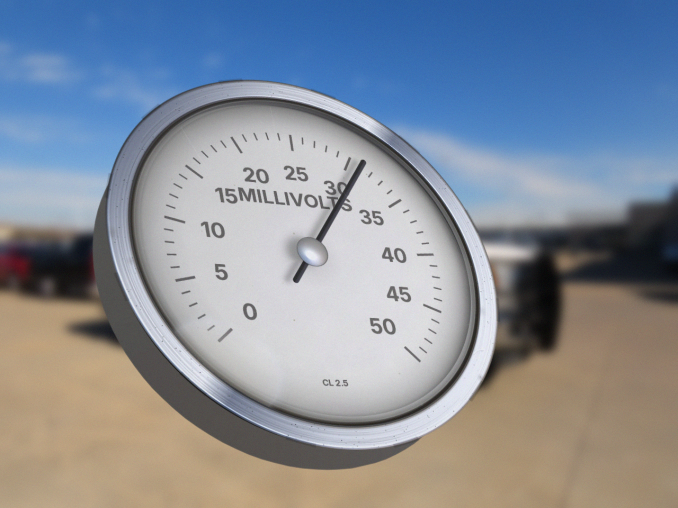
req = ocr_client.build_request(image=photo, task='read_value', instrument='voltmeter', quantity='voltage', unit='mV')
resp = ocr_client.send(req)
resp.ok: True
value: 31 mV
